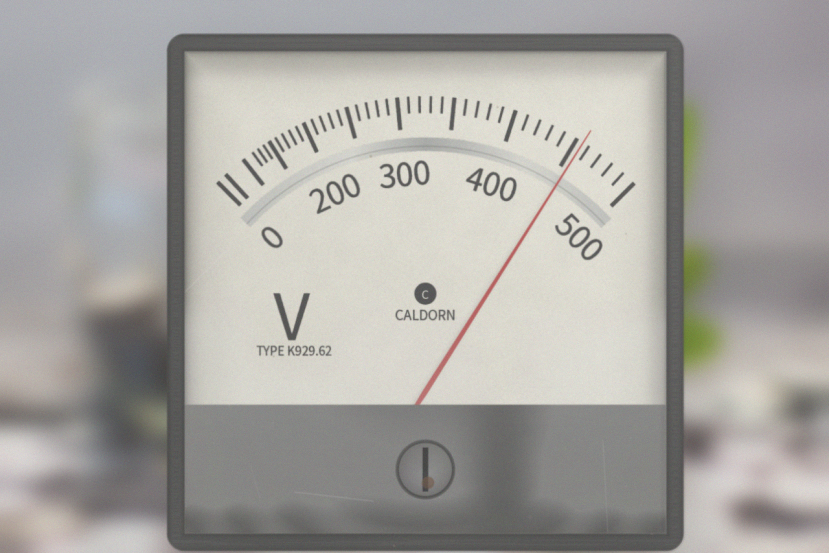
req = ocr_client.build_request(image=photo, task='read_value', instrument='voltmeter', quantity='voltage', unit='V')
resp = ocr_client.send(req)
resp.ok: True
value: 455 V
